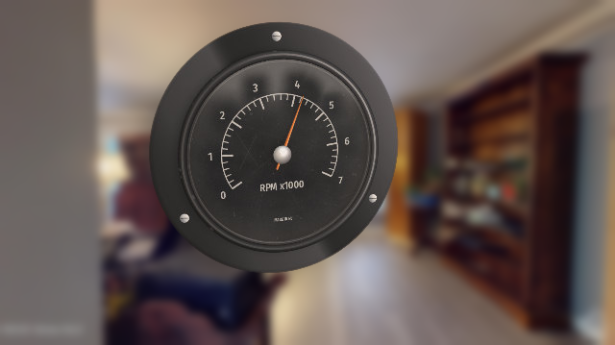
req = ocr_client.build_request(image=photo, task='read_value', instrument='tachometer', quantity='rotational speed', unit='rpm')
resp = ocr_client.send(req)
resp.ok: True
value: 4200 rpm
